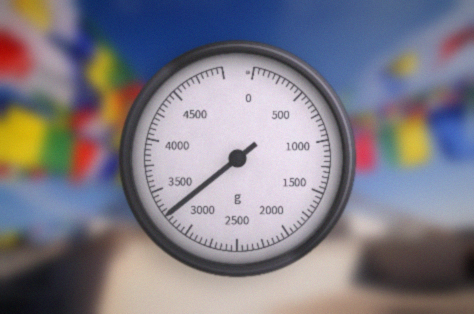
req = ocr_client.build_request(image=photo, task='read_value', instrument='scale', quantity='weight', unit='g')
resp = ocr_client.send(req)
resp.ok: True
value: 3250 g
